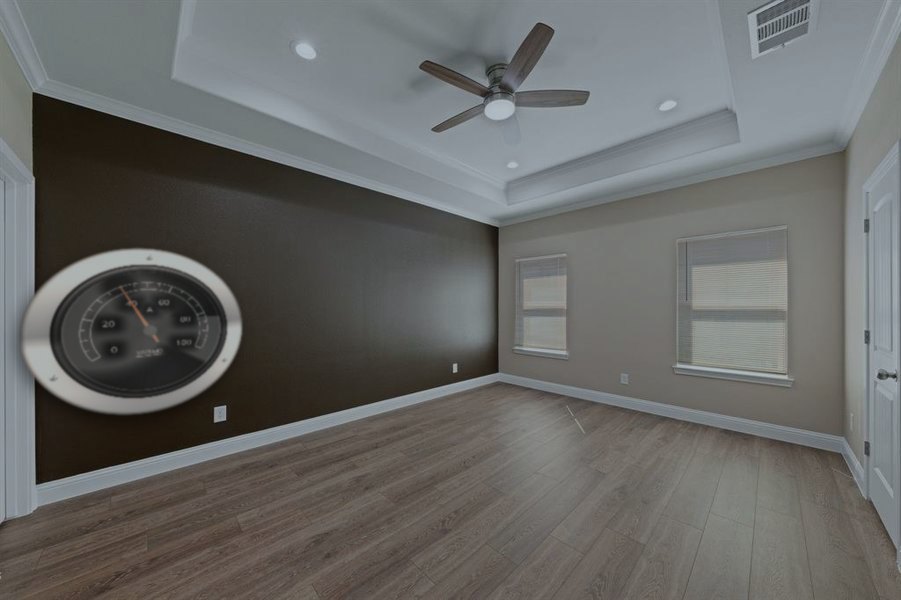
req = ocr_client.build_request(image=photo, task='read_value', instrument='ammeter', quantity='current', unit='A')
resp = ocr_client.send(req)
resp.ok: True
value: 40 A
